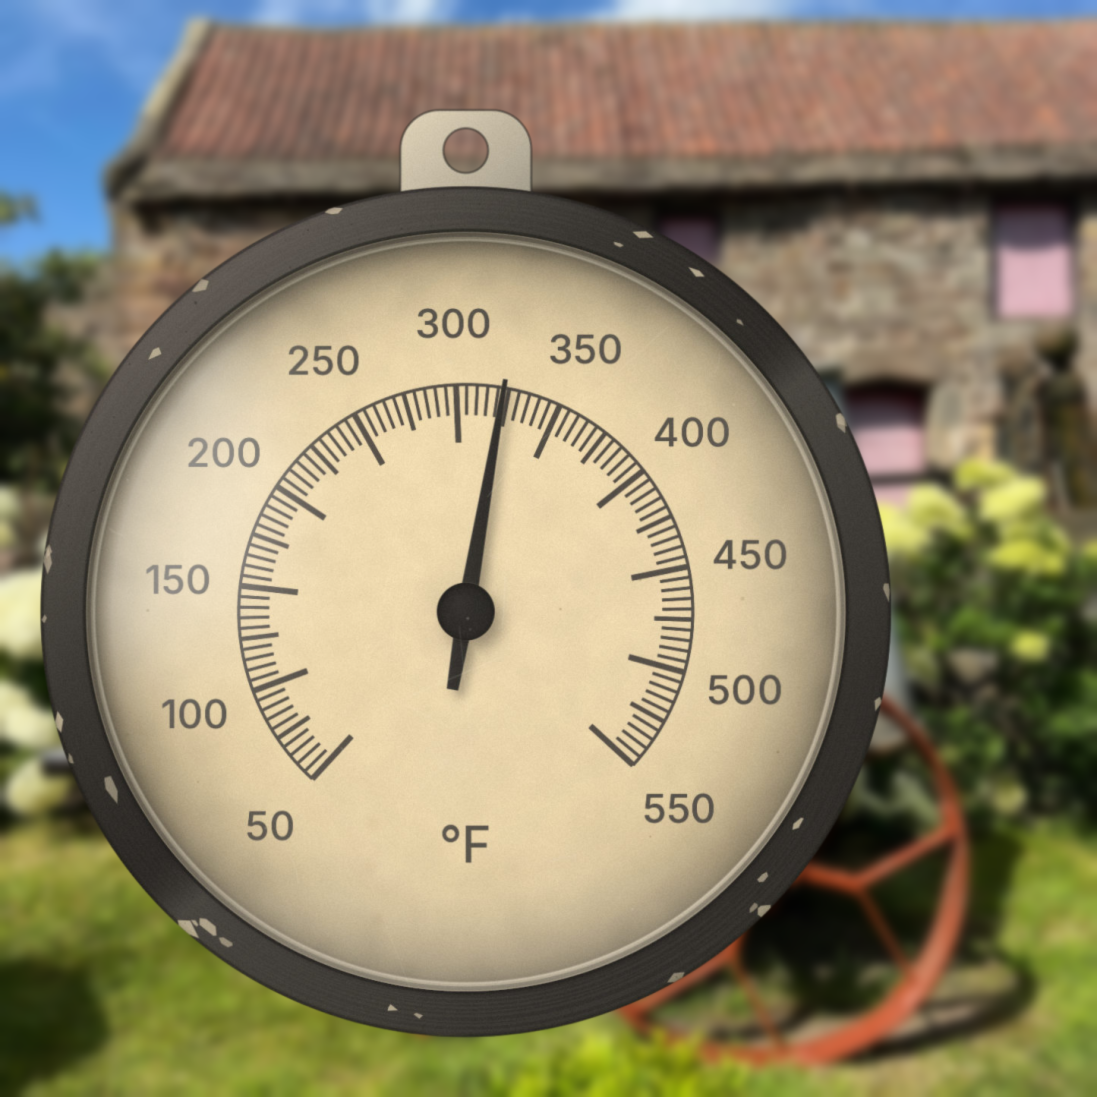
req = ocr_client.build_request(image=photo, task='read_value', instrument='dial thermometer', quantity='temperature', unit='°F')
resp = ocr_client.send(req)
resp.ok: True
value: 322.5 °F
